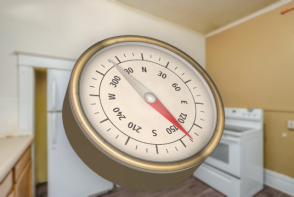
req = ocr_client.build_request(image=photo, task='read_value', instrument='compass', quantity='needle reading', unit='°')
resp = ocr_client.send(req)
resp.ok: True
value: 140 °
